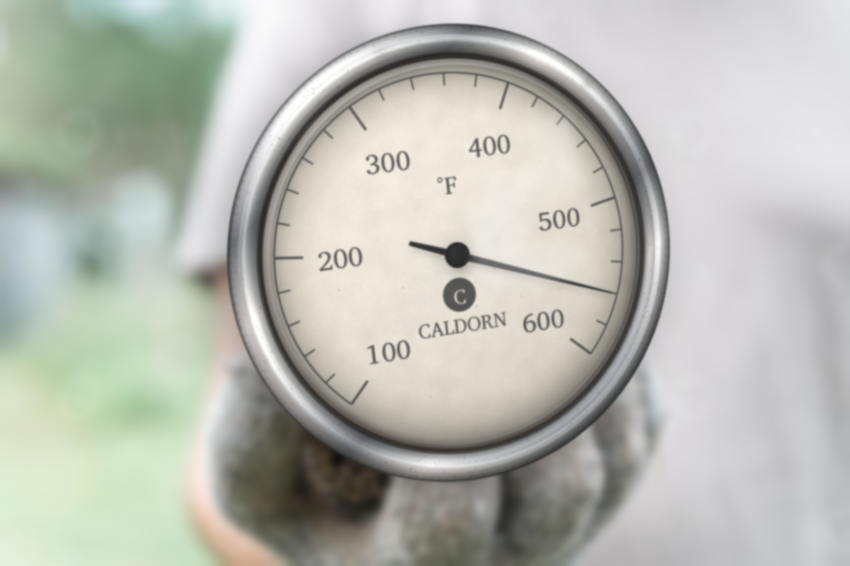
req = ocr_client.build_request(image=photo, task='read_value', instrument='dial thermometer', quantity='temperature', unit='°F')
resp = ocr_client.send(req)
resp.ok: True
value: 560 °F
